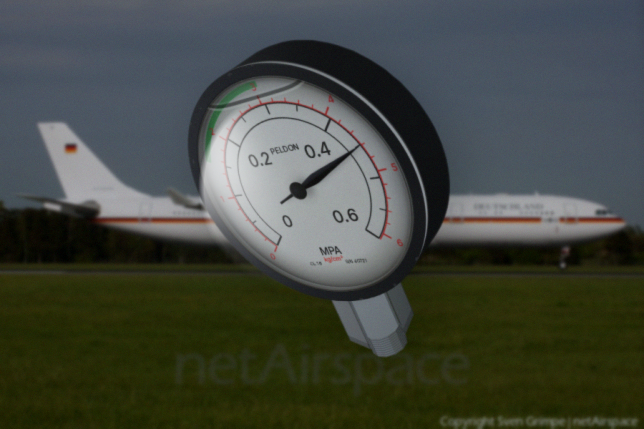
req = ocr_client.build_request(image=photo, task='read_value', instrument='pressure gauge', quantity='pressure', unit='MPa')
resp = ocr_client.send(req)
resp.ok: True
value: 0.45 MPa
